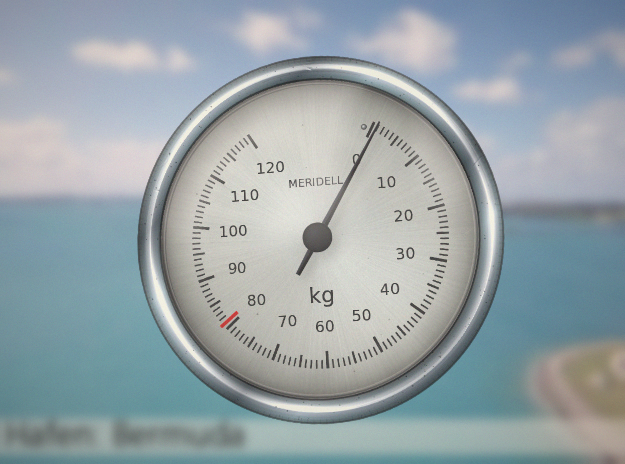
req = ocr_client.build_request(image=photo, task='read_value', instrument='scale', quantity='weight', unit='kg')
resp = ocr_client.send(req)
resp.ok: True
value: 1 kg
